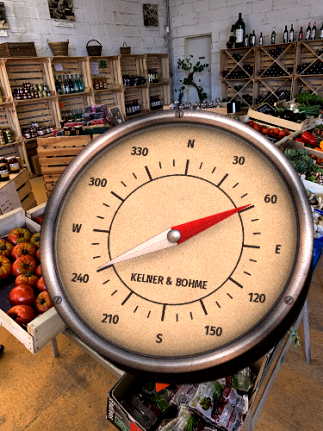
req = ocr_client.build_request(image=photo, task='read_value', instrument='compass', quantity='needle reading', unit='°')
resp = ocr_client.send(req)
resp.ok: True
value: 60 °
